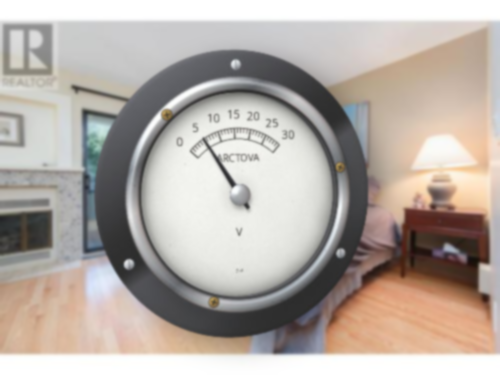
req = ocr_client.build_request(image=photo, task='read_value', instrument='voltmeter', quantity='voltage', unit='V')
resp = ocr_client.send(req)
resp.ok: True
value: 5 V
